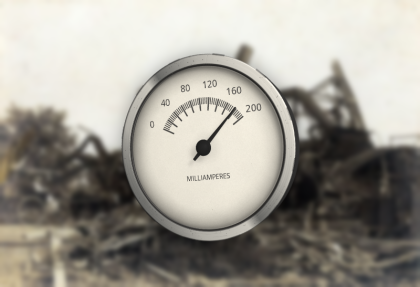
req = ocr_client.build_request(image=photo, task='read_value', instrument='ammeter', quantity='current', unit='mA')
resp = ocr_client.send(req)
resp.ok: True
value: 180 mA
